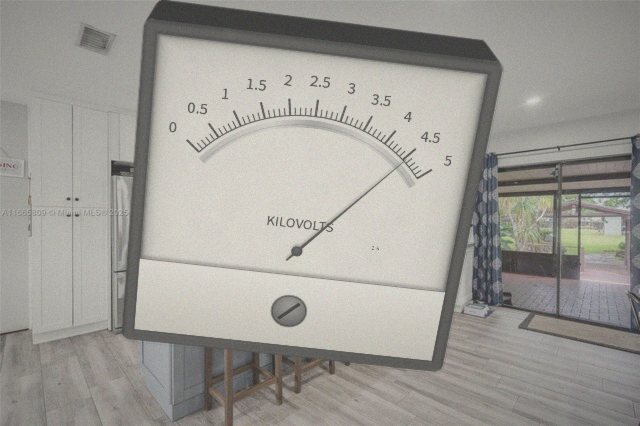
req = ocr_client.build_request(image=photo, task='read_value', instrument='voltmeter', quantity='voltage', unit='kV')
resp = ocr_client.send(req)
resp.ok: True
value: 4.5 kV
